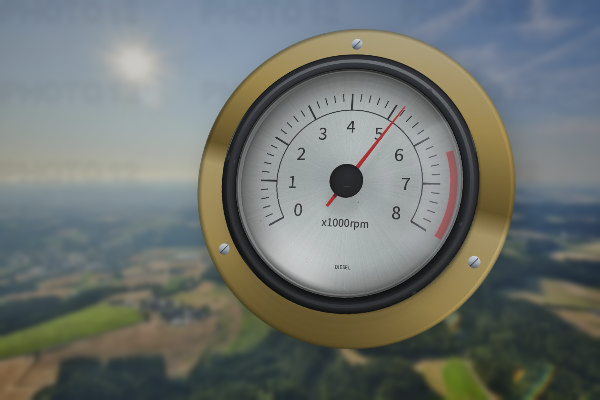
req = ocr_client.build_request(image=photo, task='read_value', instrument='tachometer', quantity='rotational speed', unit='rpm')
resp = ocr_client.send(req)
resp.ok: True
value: 5200 rpm
